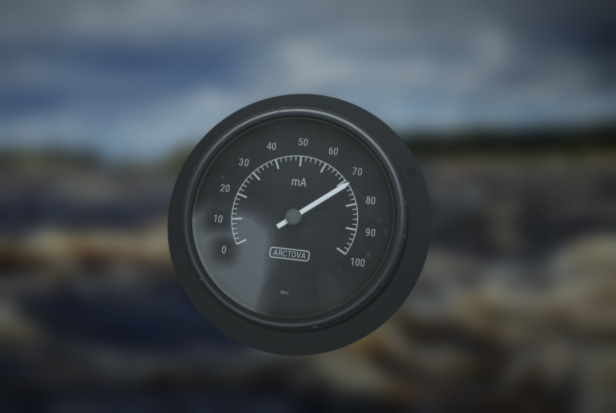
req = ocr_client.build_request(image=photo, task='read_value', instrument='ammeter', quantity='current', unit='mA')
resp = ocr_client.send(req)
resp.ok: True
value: 72 mA
